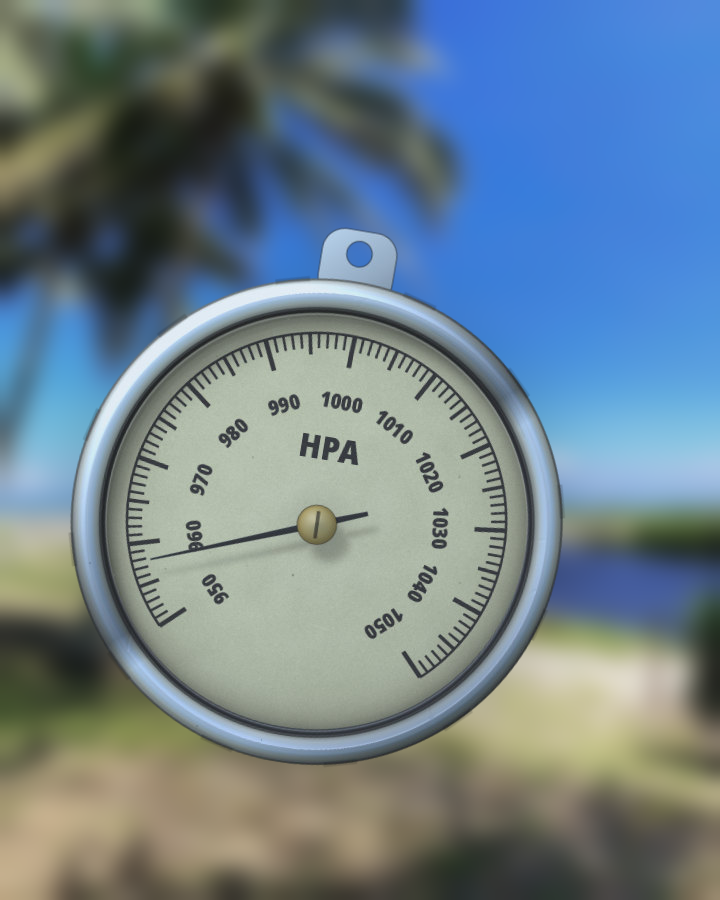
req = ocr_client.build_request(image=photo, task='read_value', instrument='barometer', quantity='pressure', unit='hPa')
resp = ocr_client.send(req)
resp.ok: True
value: 958 hPa
